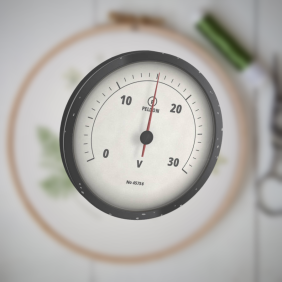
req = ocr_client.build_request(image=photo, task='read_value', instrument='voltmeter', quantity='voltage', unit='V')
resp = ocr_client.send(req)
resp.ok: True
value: 15 V
